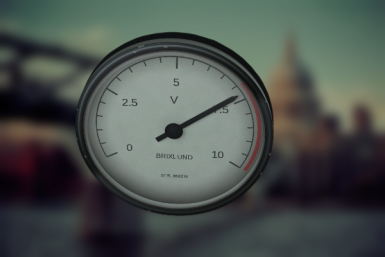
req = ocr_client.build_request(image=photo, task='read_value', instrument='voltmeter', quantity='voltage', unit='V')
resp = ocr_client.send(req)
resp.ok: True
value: 7.25 V
